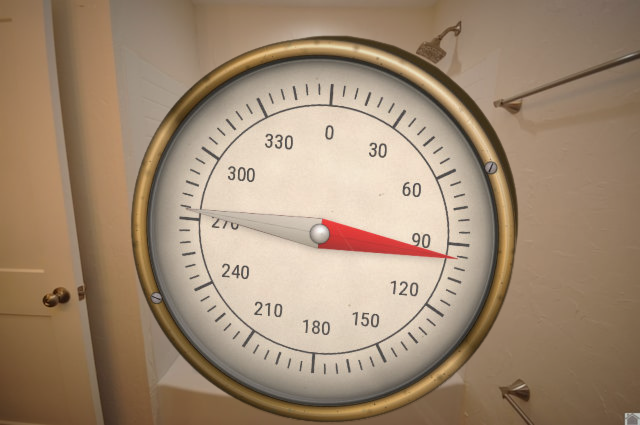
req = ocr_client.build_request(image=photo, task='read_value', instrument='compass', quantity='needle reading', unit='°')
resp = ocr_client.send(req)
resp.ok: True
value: 95 °
